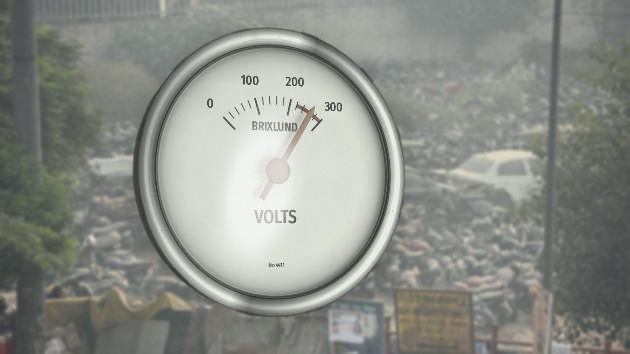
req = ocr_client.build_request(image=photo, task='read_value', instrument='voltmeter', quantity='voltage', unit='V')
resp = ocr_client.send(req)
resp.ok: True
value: 260 V
